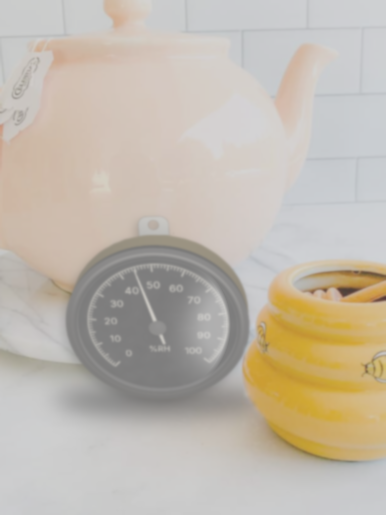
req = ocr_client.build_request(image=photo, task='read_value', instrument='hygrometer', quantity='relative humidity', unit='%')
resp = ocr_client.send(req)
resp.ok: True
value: 45 %
